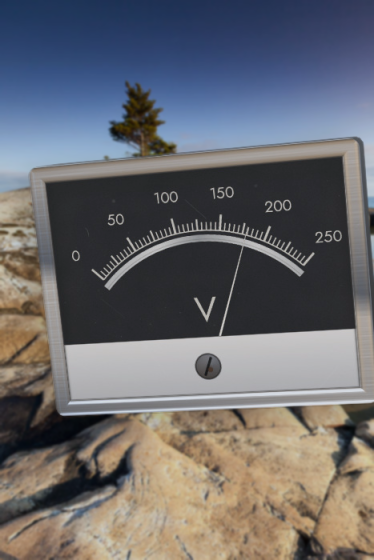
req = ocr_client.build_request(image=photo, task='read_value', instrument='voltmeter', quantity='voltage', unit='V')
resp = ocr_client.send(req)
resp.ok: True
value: 180 V
